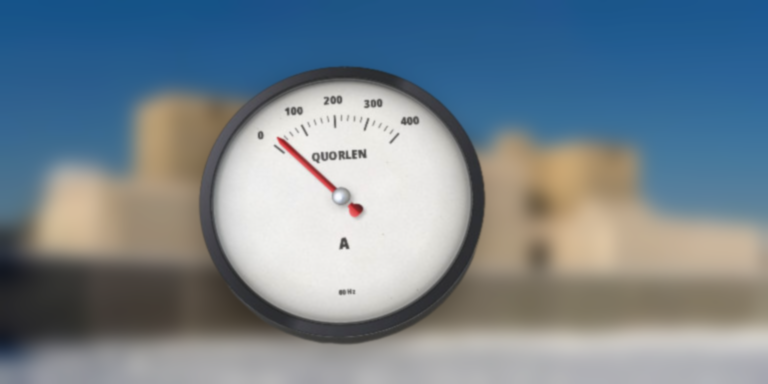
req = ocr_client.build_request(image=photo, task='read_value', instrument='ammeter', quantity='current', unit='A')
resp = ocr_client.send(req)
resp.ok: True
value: 20 A
